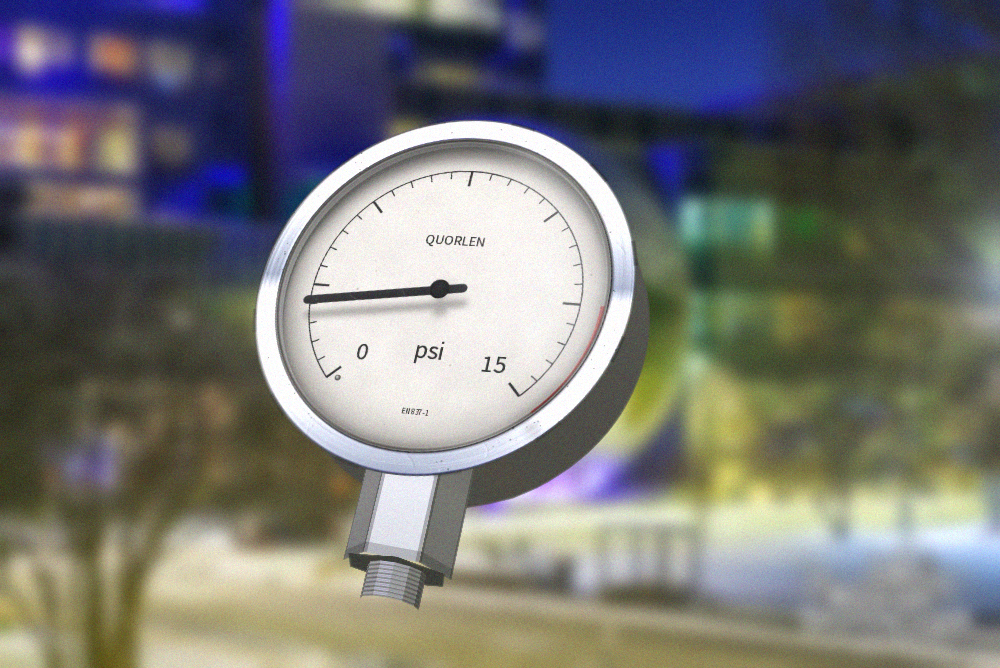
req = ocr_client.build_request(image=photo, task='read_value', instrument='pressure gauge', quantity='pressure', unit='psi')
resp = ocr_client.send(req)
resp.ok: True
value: 2 psi
